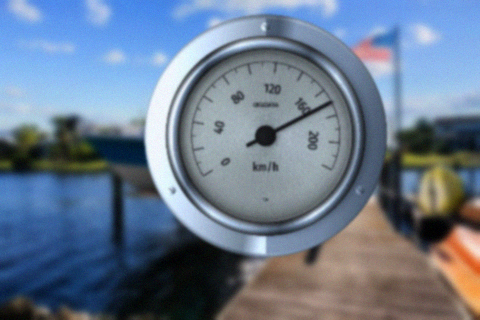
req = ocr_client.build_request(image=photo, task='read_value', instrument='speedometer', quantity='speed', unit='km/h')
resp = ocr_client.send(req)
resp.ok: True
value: 170 km/h
